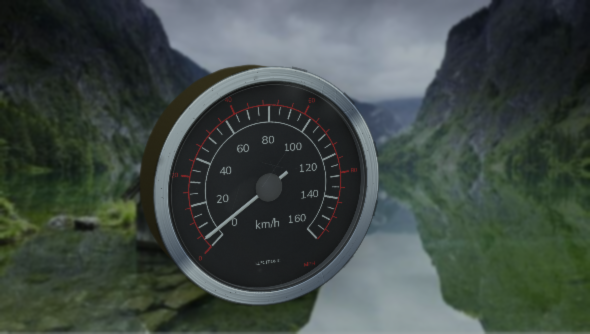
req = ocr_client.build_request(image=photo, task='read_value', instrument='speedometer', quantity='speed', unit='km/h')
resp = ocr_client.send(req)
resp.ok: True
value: 5 km/h
